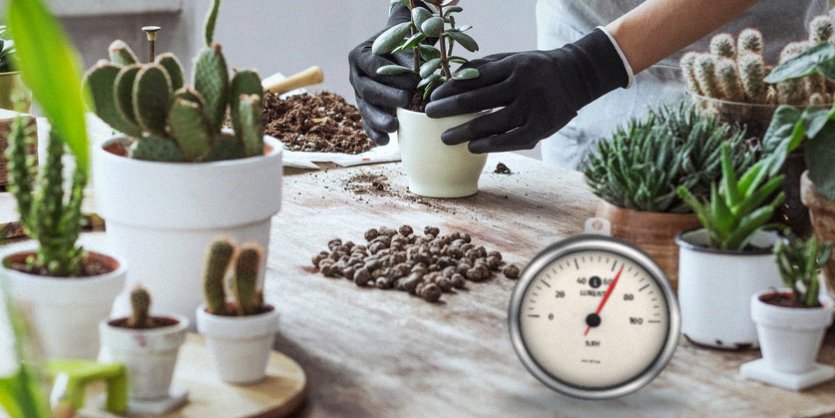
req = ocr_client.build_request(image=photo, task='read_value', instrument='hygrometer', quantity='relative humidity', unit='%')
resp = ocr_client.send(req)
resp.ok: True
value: 64 %
